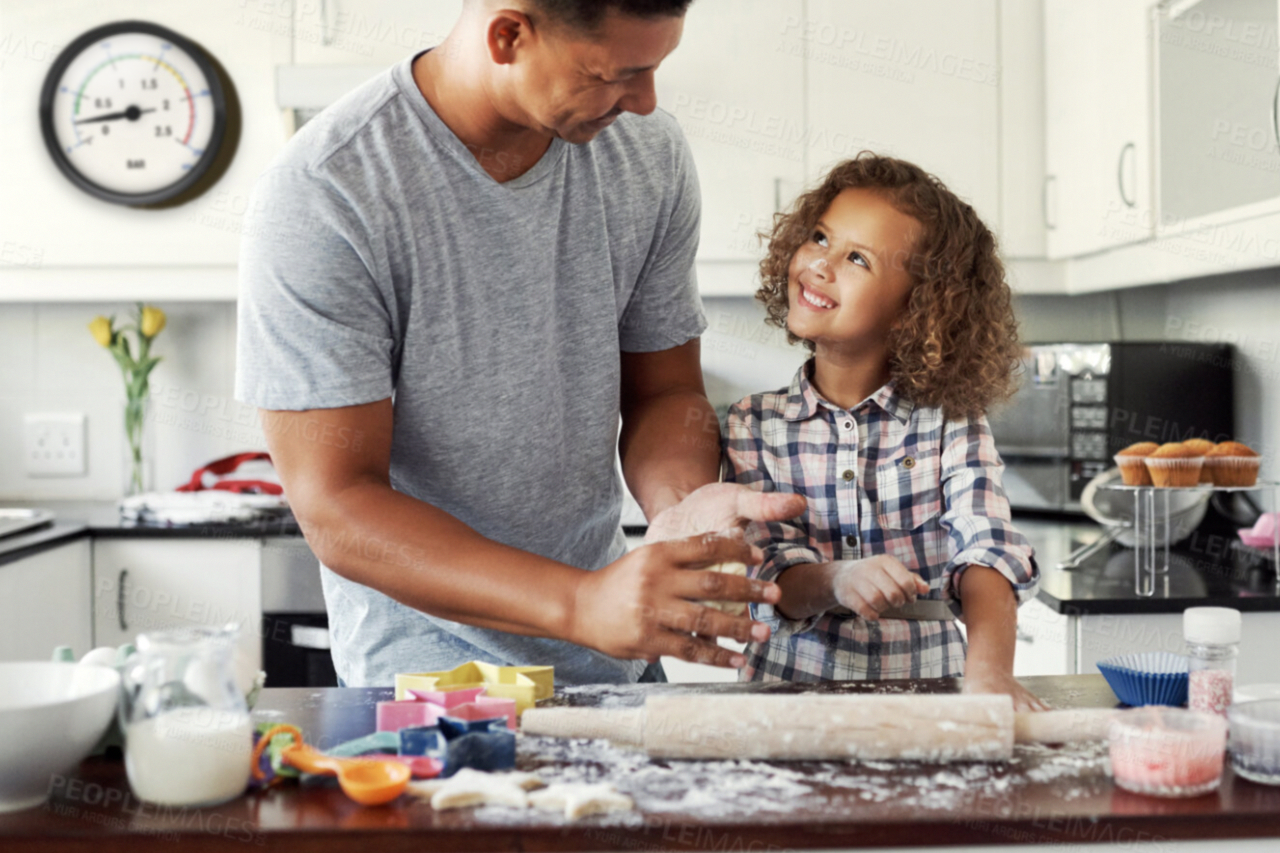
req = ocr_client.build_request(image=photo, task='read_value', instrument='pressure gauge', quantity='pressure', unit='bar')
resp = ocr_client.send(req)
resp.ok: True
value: 0.2 bar
